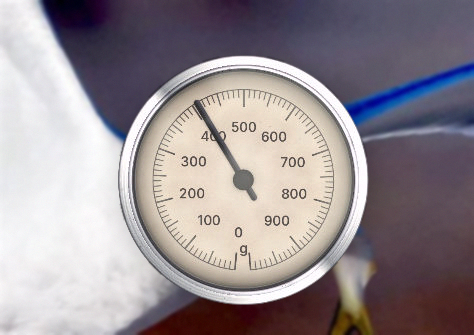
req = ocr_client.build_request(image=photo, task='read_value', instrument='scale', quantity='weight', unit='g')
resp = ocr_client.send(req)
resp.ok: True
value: 410 g
